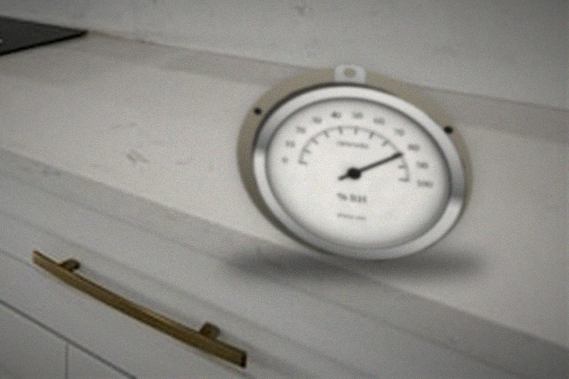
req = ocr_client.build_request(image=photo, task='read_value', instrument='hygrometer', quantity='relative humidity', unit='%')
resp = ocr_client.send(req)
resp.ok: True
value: 80 %
